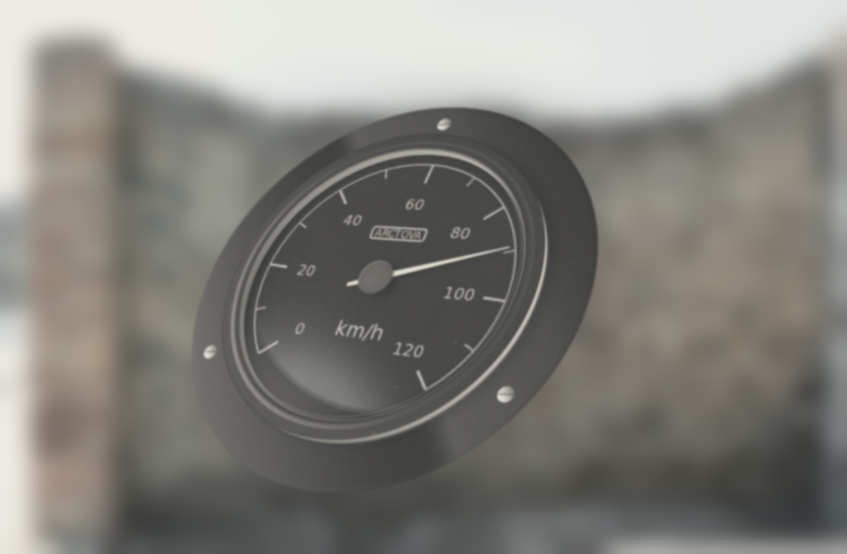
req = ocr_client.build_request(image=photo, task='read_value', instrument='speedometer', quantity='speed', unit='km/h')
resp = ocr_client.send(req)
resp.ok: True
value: 90 km/h
